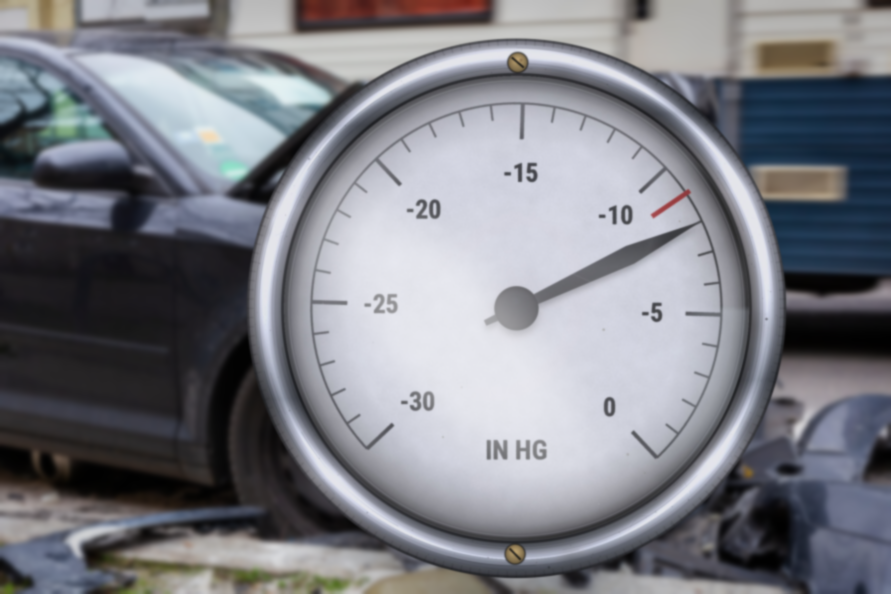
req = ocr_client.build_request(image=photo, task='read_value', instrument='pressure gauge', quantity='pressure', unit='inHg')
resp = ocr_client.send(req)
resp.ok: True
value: -8 inHg
